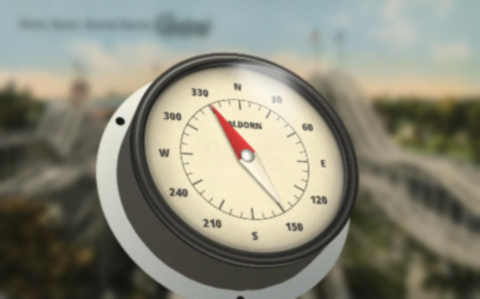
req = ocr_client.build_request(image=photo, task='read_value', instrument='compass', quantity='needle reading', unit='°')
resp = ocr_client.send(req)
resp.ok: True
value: 330 °
